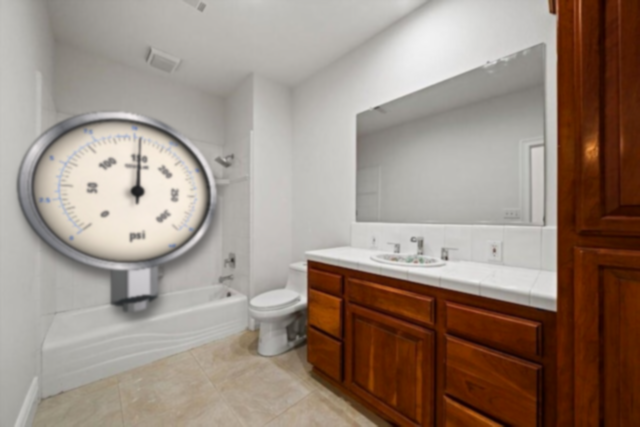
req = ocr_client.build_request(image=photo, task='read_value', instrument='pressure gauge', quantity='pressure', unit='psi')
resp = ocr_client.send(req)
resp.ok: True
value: 150 psi
